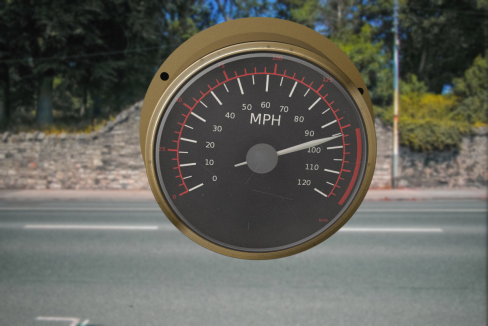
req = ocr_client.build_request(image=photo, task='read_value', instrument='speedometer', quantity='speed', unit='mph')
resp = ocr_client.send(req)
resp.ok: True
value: 95 mph
